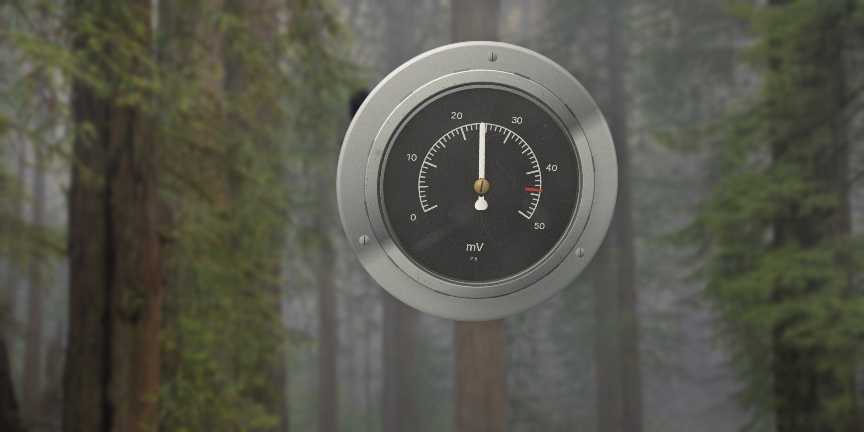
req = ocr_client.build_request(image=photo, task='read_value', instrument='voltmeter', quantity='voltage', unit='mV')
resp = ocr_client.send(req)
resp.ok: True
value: 24 mV
